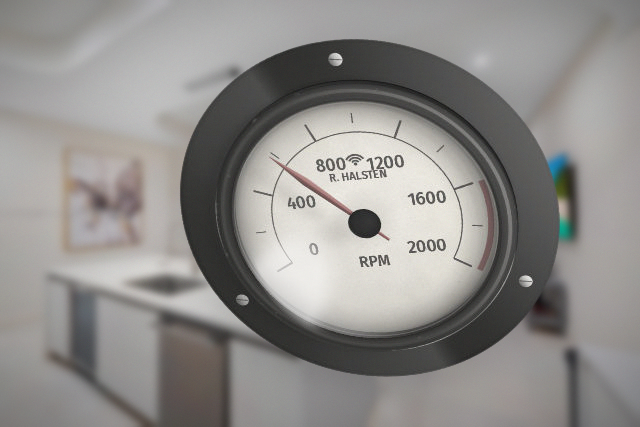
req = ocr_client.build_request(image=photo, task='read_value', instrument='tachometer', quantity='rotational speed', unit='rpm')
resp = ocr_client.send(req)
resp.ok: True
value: 600 rpm
